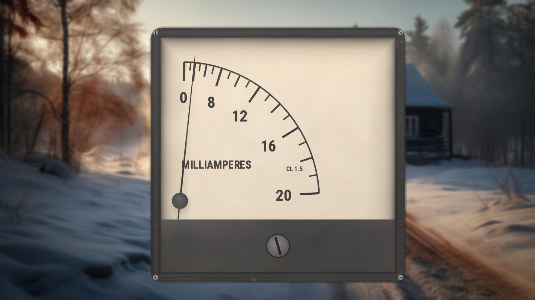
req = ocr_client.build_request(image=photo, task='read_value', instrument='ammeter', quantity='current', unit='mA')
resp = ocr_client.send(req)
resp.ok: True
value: 4 mA
